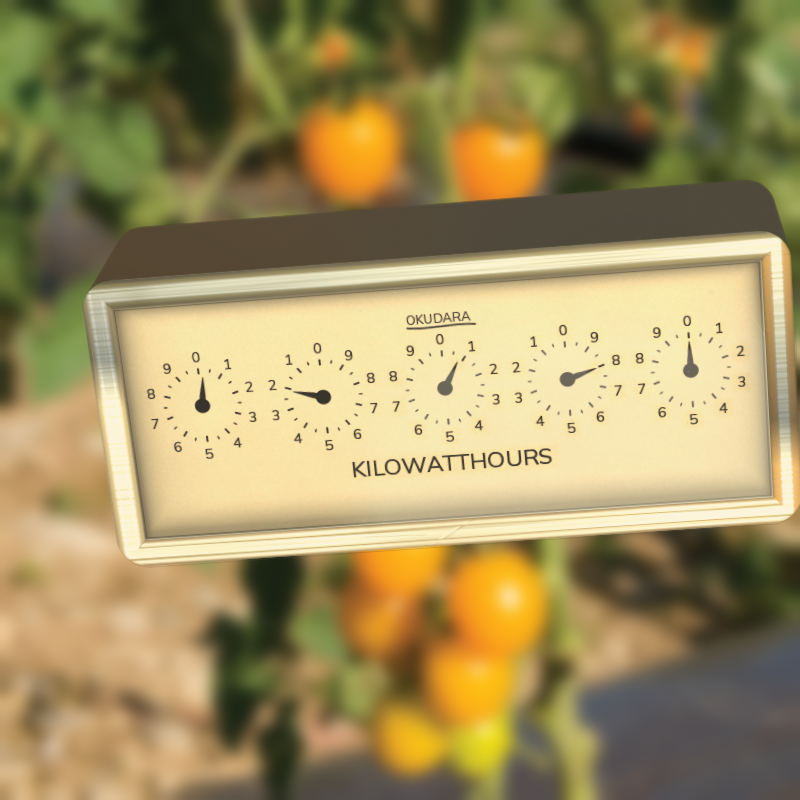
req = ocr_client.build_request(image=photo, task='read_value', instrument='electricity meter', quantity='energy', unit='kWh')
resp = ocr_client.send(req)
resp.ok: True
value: 2080 kWh
